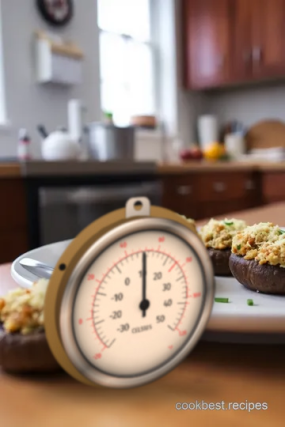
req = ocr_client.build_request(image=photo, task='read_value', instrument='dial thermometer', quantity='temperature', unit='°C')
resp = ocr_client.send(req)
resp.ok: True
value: 10 °C
